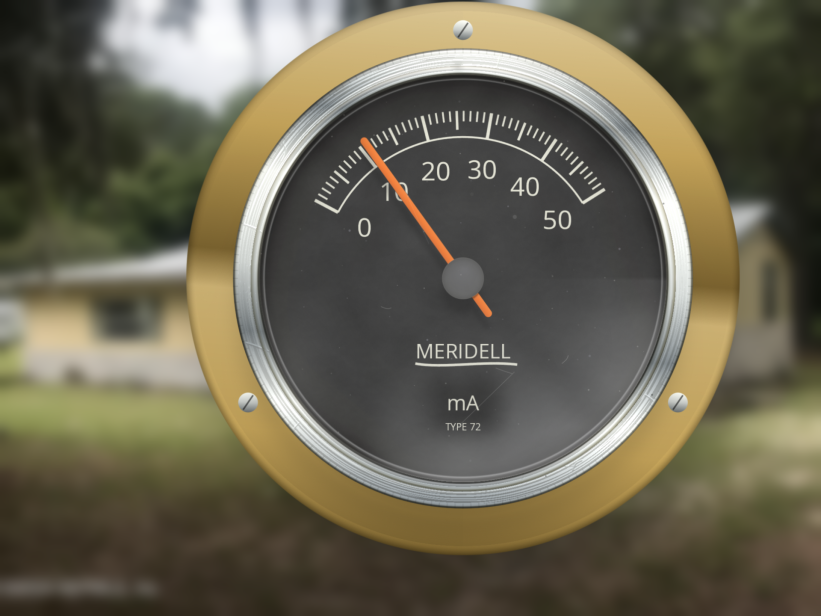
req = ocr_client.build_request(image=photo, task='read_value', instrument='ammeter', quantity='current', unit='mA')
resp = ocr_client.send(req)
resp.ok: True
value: 11 mA
